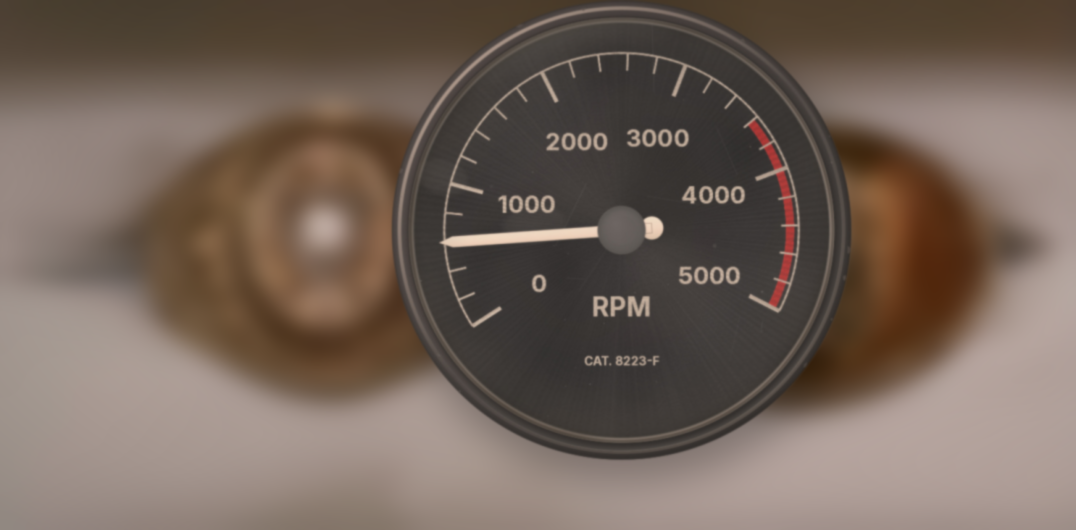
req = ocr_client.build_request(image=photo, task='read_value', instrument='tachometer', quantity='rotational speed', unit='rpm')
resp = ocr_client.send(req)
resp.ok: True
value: 600 rpm
